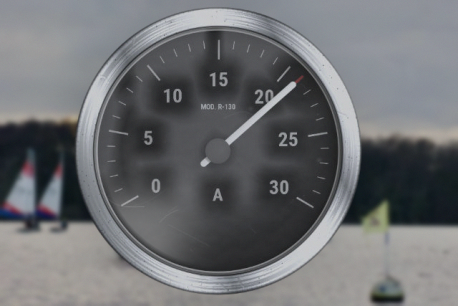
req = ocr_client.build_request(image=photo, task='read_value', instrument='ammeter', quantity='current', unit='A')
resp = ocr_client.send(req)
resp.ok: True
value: 21 A
